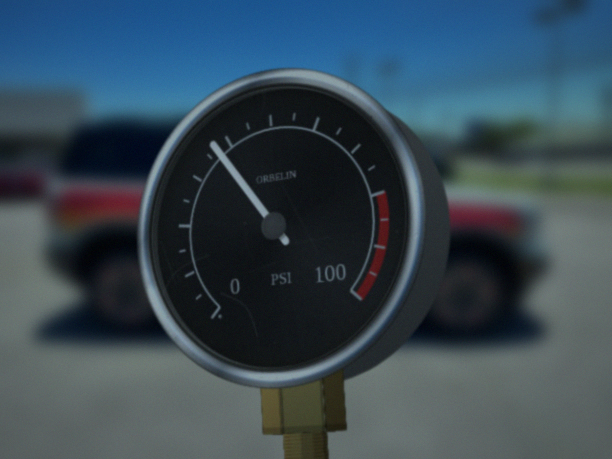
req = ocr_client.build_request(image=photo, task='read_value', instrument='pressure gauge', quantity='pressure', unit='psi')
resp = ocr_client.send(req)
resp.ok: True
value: 37.5 psi
